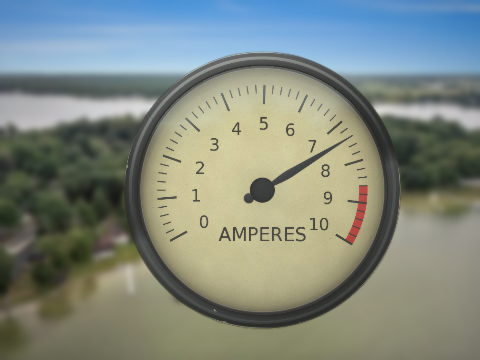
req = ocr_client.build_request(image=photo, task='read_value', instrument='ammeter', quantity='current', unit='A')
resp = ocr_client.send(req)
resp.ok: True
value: 7.4 A
